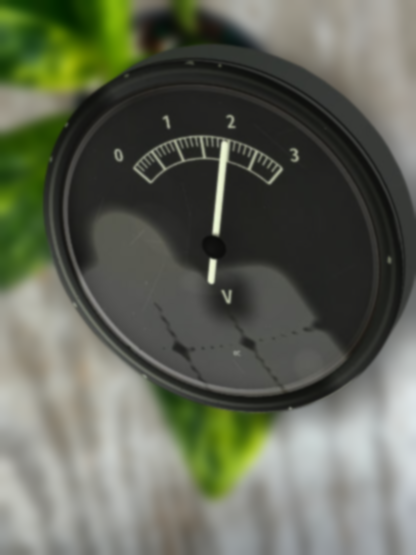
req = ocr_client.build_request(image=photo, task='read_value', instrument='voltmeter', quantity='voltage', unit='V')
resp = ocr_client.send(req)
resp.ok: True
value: 2 V
